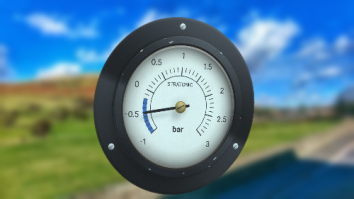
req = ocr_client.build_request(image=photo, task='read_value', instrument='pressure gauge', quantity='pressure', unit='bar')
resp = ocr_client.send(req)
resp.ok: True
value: -0.5 bar
